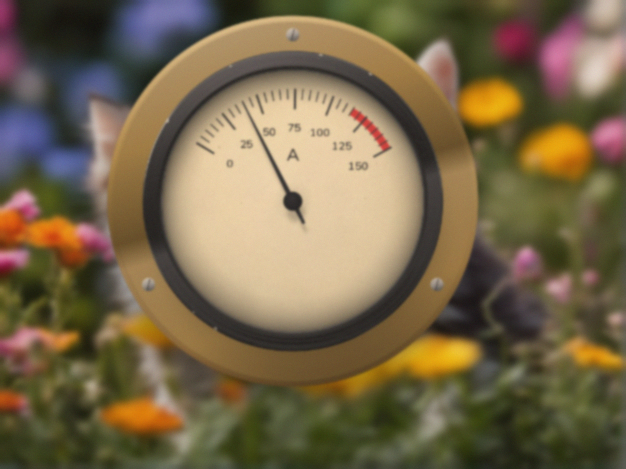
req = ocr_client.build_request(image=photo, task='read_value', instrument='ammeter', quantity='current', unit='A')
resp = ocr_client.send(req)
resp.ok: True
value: 40 A
